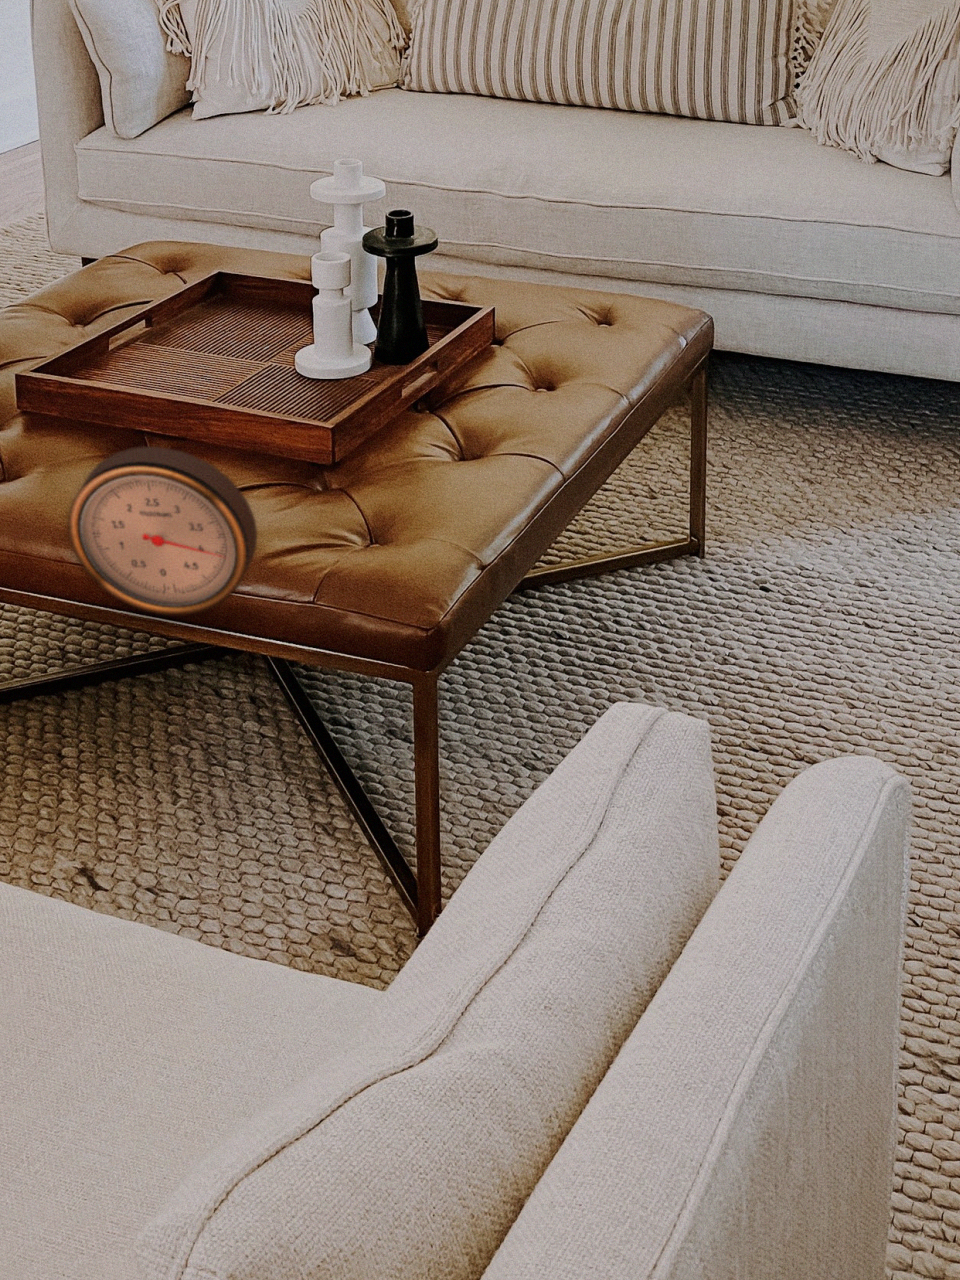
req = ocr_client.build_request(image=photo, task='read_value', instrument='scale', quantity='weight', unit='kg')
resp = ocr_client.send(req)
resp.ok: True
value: 4 kg
